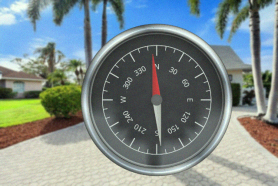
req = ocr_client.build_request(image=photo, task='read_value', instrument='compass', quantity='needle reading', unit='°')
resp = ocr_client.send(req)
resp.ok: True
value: 355 °
